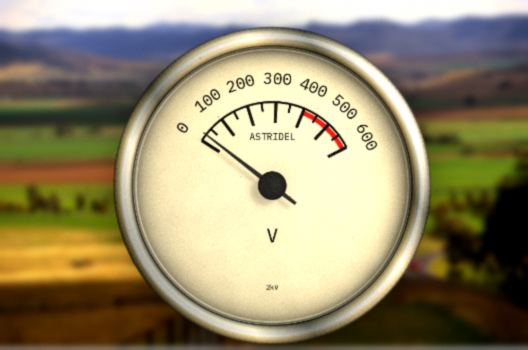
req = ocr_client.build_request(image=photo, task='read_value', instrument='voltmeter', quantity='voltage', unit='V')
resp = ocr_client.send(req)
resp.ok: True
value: 25 V
